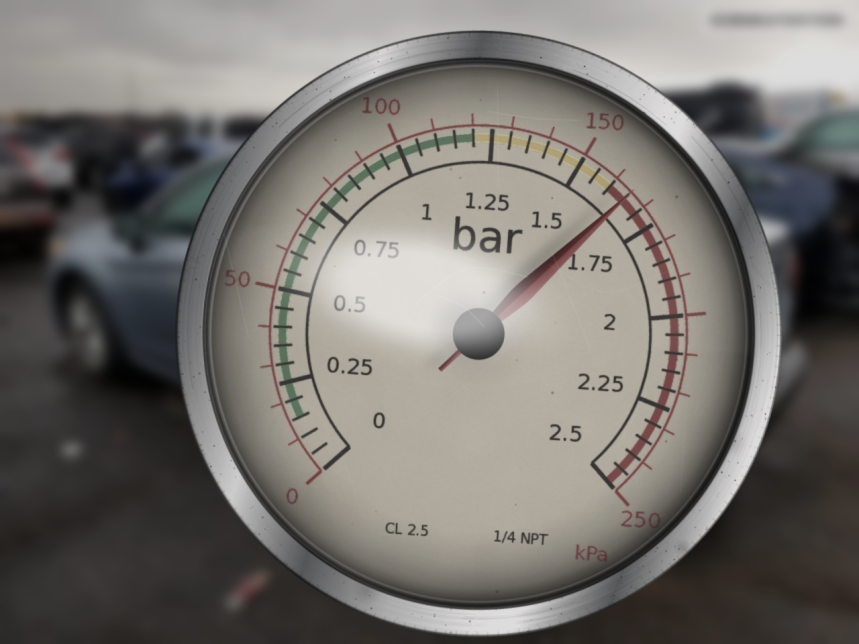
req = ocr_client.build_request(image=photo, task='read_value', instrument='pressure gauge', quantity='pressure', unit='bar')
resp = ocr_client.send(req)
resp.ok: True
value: 1.65 bar
